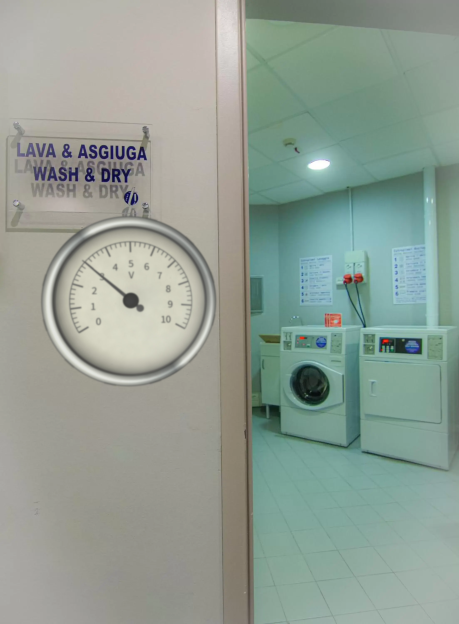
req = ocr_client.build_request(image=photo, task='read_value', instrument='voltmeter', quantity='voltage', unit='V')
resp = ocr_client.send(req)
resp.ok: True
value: 3 V
